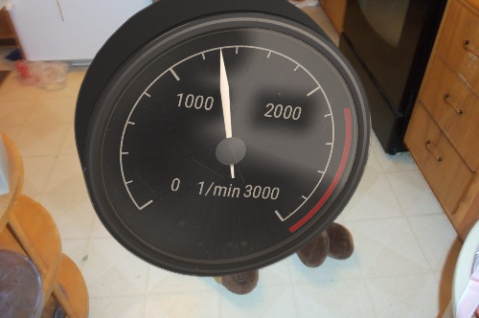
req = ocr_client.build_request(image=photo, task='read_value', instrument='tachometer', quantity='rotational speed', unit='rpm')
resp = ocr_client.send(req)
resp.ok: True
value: 1300 rpm
